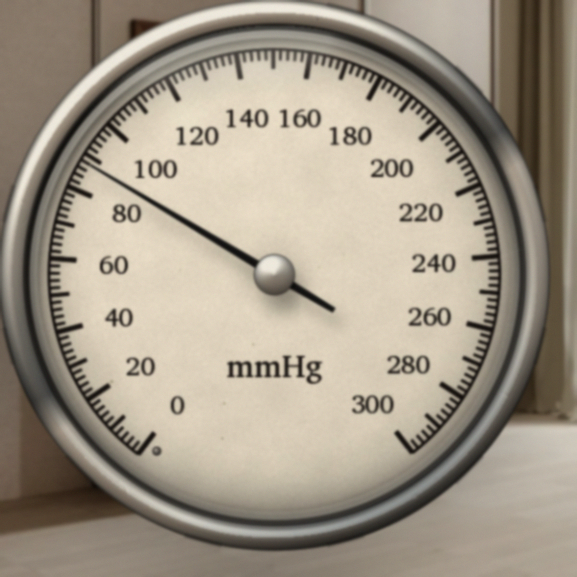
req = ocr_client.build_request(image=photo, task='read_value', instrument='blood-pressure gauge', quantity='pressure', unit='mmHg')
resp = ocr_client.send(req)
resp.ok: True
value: 88 mmHg
